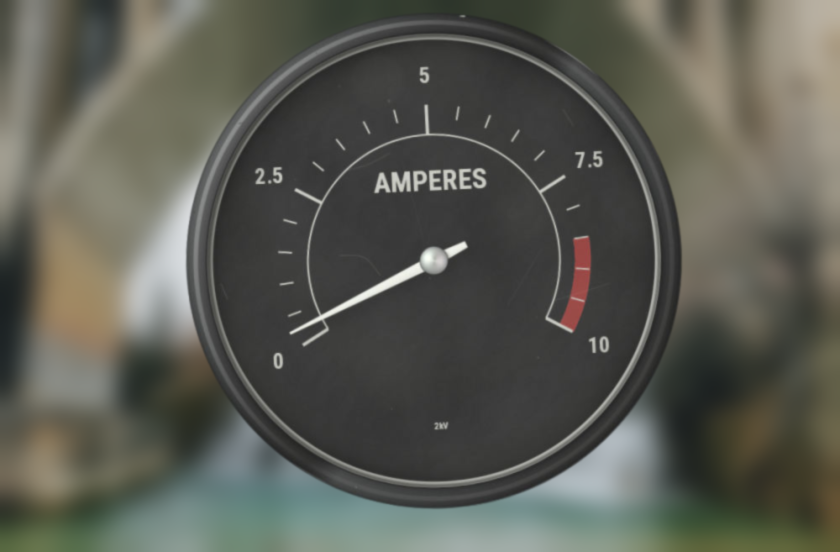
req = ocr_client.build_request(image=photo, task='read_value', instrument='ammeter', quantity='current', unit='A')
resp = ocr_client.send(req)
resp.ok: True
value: 0.25 A
